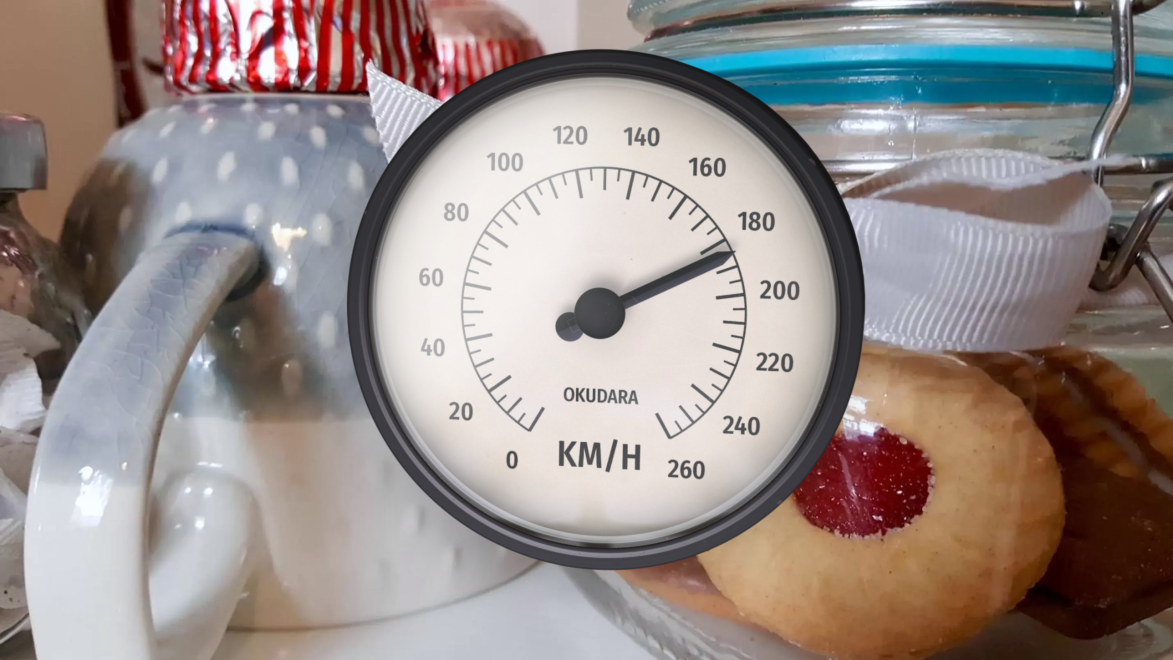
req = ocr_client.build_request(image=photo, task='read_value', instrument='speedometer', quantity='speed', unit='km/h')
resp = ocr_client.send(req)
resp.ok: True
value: 185 km/h
